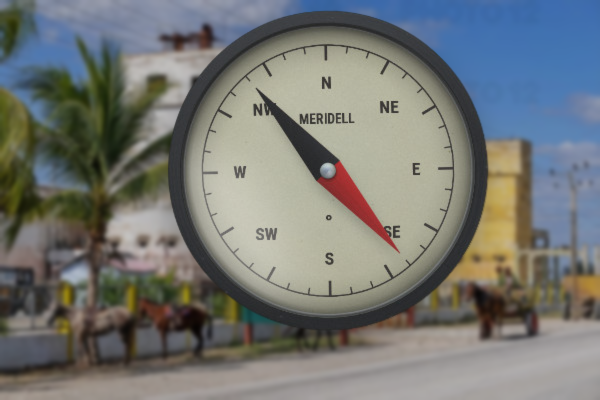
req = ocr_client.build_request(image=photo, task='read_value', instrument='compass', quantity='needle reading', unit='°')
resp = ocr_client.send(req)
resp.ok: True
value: 140 °
